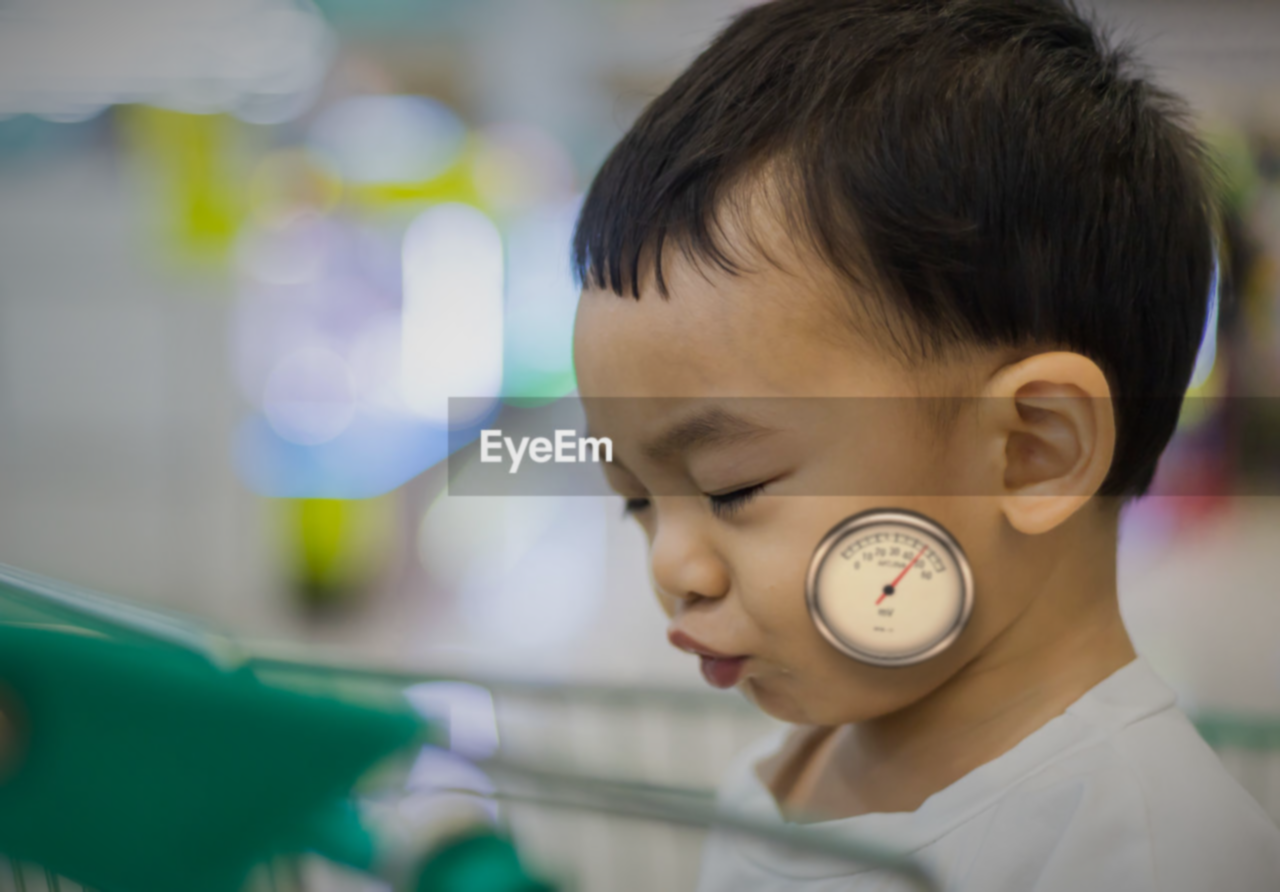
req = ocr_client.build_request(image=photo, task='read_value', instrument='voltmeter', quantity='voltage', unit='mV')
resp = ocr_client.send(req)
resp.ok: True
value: 45 mV
